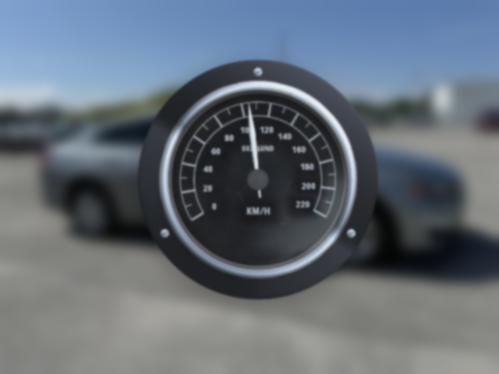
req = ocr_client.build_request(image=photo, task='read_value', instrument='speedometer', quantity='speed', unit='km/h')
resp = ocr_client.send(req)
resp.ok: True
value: 105 km/h
